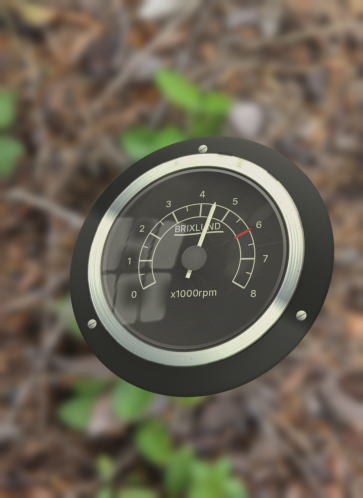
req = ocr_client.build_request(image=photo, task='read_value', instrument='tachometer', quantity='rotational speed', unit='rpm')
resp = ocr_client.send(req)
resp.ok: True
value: 4500 rpm
